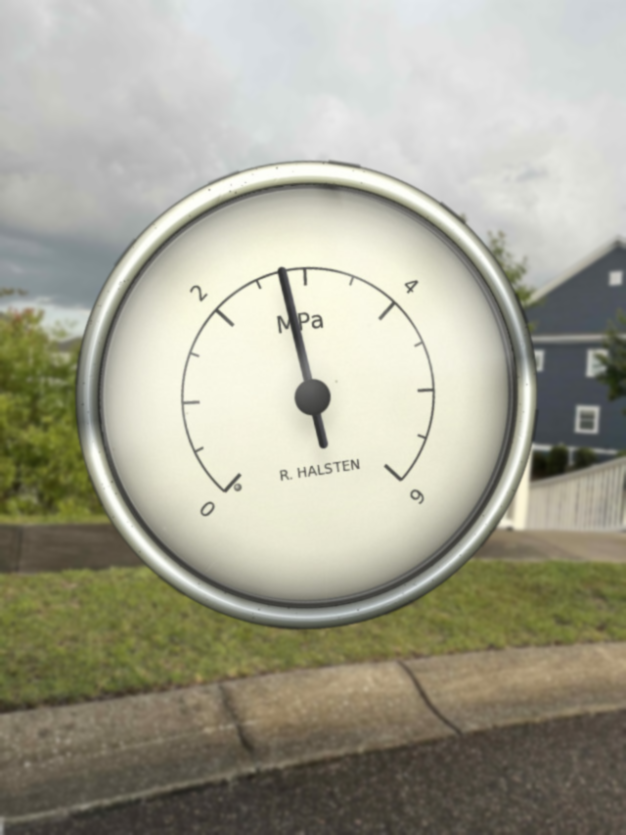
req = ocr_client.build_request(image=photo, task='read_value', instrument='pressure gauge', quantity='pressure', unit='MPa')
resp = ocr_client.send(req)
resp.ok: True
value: 2.75 MPa
